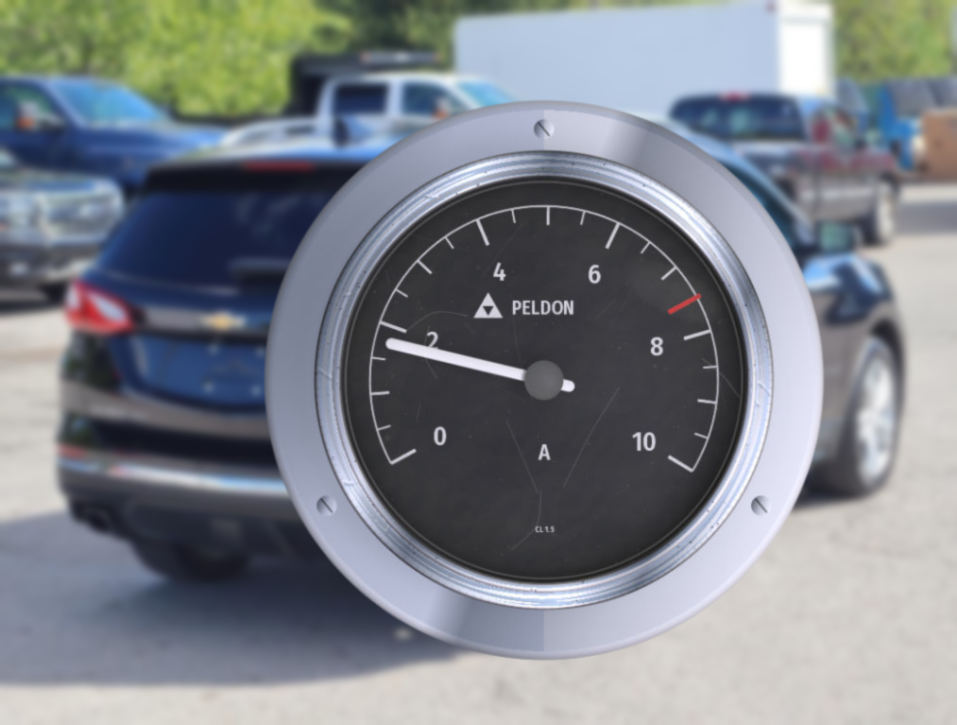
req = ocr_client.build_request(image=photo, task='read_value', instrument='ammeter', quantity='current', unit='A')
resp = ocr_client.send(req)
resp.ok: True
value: 1.75 A
